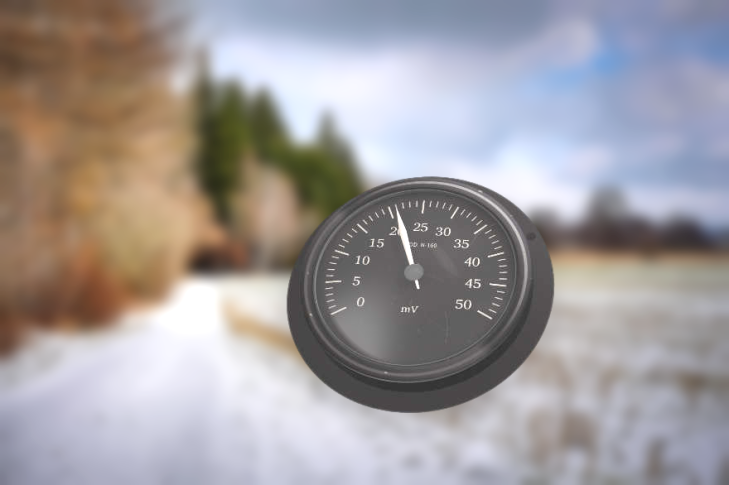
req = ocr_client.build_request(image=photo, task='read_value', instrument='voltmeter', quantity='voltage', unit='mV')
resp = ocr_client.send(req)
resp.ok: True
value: 21 mV
